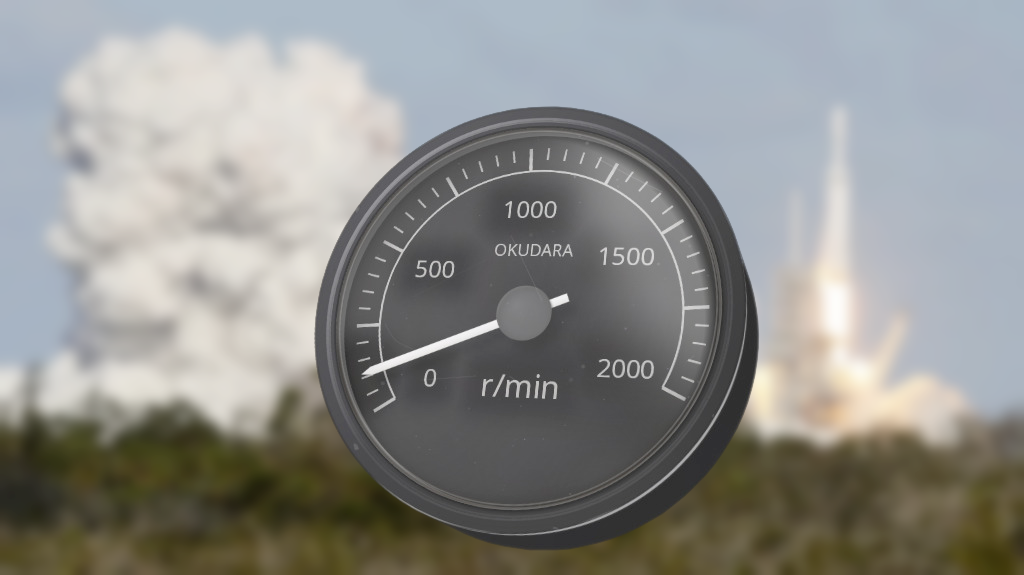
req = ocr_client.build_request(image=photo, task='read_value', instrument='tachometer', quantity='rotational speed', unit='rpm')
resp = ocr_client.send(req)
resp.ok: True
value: 100 rpm
